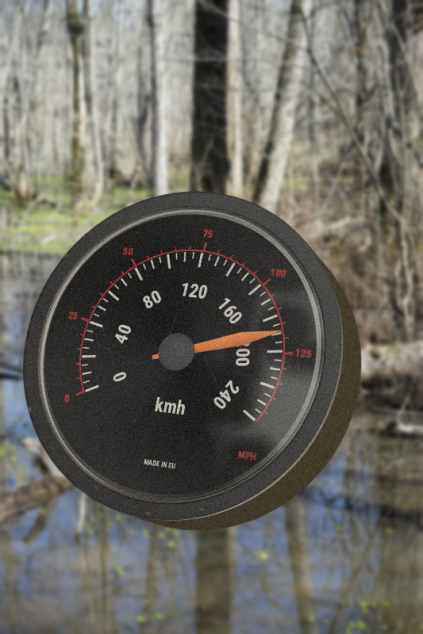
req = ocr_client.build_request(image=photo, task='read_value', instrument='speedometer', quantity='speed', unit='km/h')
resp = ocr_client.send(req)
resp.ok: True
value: 190 km/h
